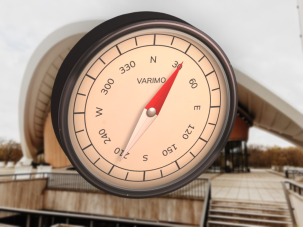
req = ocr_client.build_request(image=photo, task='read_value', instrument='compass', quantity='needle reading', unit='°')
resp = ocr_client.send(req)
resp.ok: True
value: 30 °
